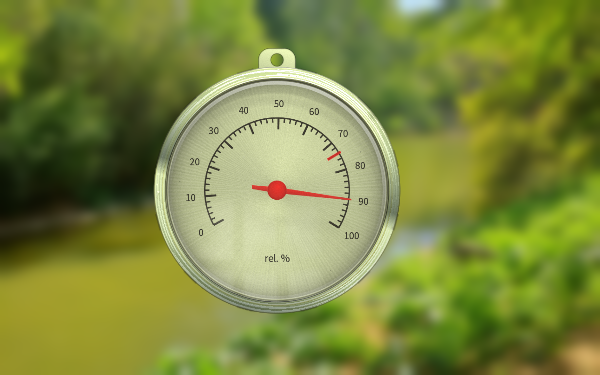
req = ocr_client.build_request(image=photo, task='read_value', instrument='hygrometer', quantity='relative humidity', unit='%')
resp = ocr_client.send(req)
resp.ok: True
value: 90 %
